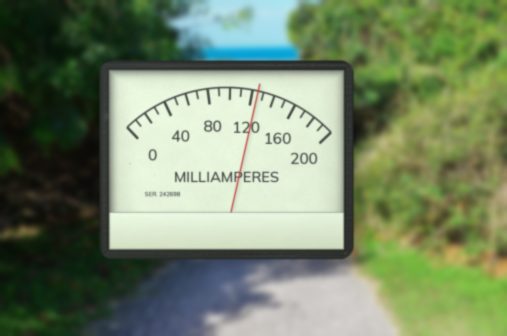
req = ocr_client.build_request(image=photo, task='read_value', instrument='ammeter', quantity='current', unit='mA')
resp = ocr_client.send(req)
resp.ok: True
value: 125 mA
